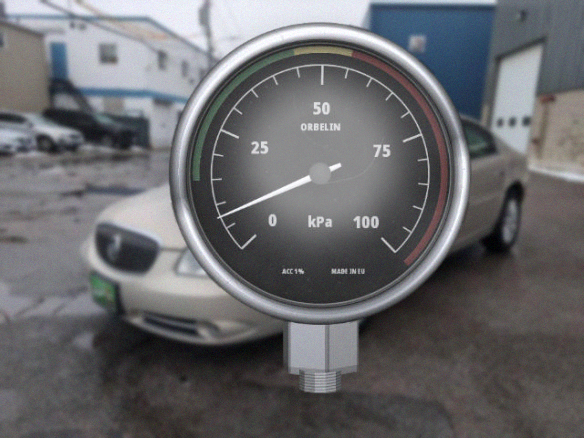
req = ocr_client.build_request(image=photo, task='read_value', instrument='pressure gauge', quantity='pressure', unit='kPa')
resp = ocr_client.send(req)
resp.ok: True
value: 7.5 kPa
